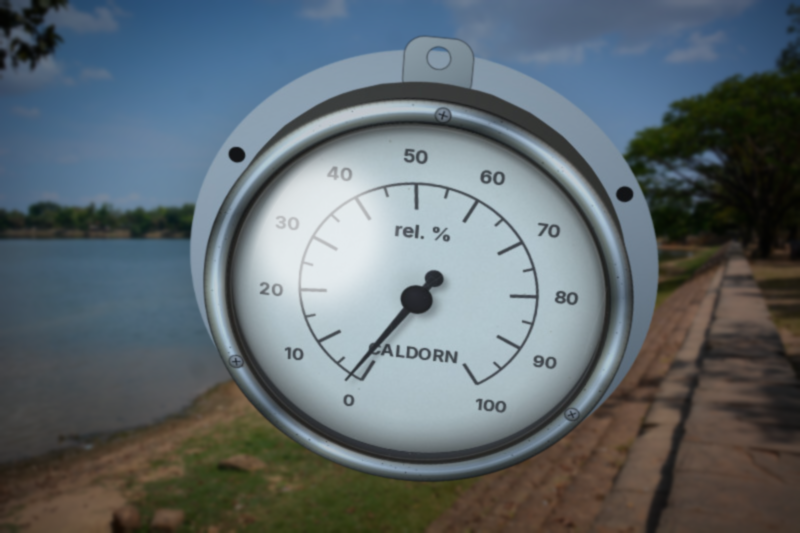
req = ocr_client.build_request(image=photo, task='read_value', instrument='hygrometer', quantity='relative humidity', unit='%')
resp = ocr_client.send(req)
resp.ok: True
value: 2.5 %
